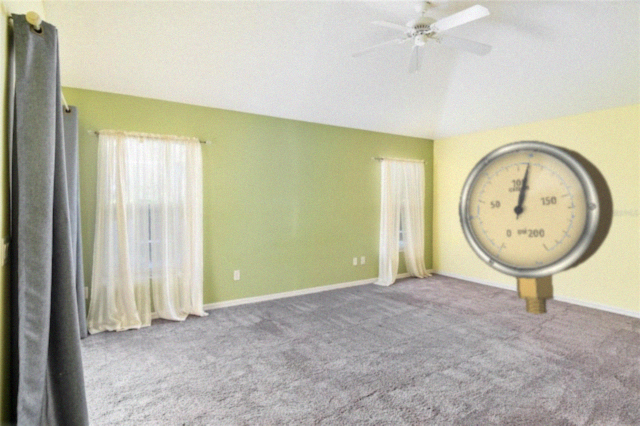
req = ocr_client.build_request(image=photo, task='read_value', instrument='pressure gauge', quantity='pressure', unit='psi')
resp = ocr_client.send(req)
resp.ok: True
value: 110 psi
